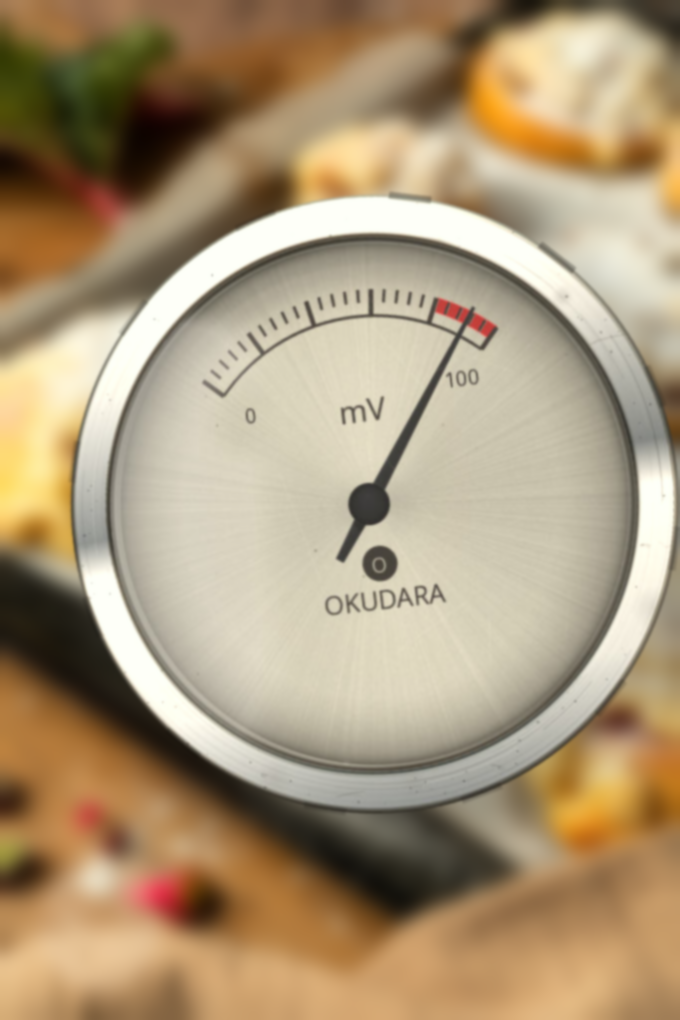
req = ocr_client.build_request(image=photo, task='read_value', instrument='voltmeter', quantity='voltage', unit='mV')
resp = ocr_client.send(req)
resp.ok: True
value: 92 mV
